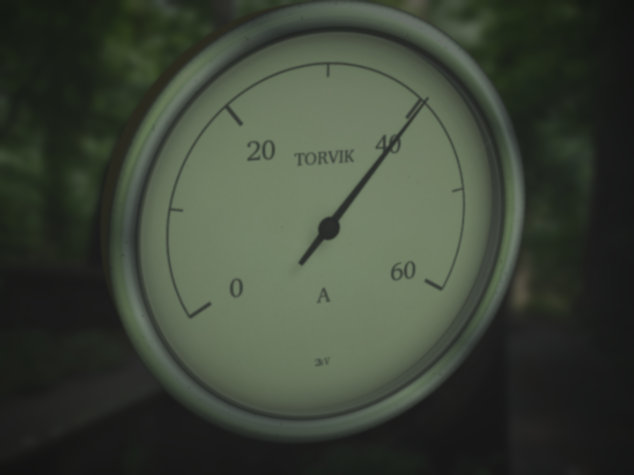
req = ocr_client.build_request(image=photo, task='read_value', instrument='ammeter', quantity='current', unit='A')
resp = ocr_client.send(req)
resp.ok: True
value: 40 A
